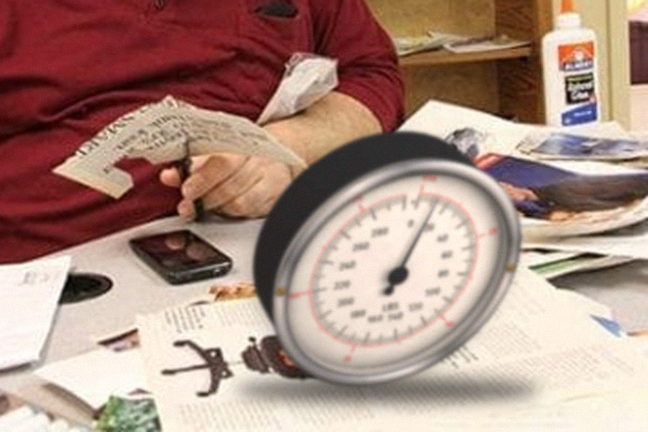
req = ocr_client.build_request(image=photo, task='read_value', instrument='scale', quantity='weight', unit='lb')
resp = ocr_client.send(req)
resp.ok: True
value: 10 lb
